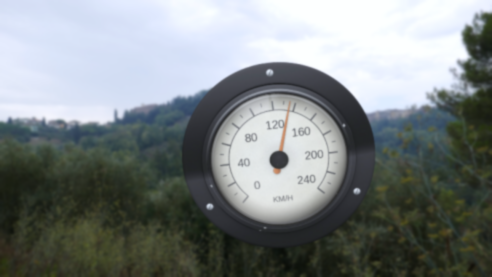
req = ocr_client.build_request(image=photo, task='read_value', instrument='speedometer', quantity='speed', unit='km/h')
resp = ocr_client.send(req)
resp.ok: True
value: 135 km/h
